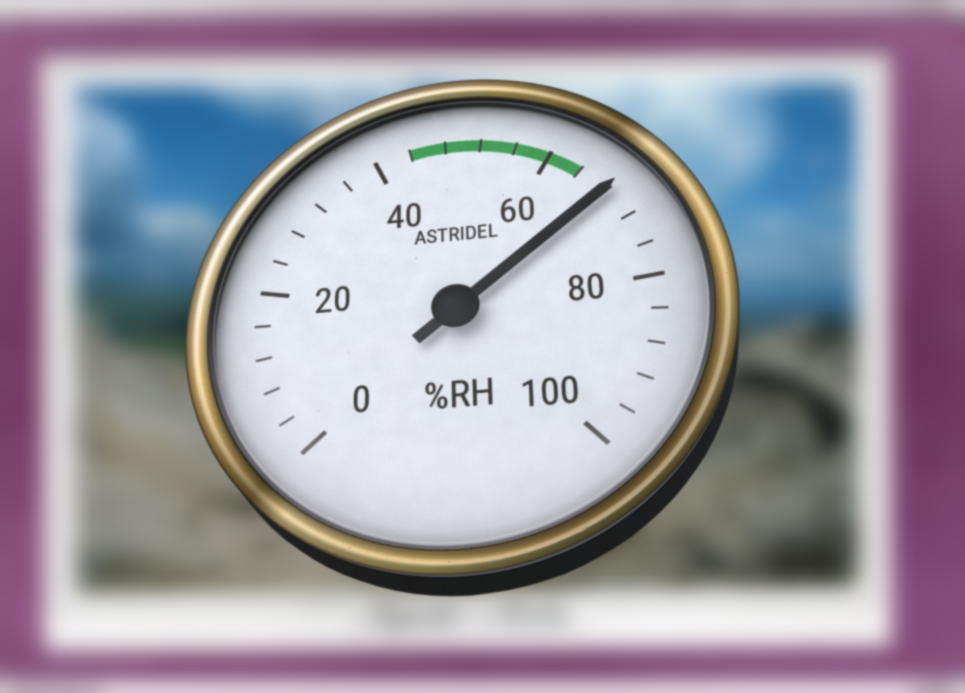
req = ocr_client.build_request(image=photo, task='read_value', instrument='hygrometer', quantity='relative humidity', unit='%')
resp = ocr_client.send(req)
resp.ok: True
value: 68 %
